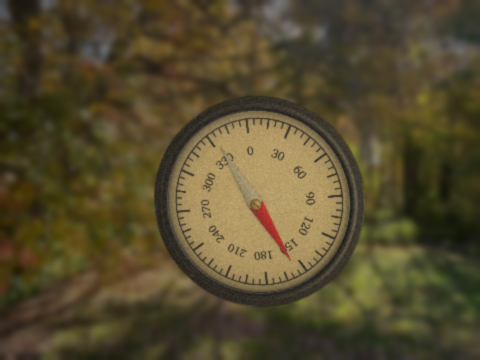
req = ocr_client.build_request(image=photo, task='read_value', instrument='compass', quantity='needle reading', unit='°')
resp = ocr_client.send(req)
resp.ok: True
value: 155 °
